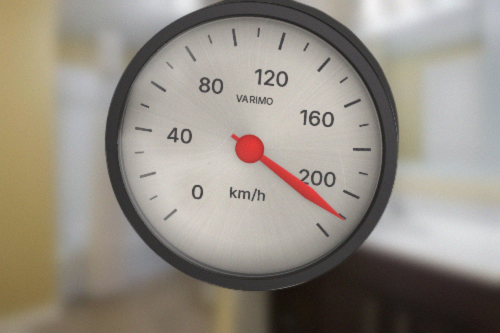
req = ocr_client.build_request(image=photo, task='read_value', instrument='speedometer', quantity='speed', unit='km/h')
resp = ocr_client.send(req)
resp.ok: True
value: 210 km/h
